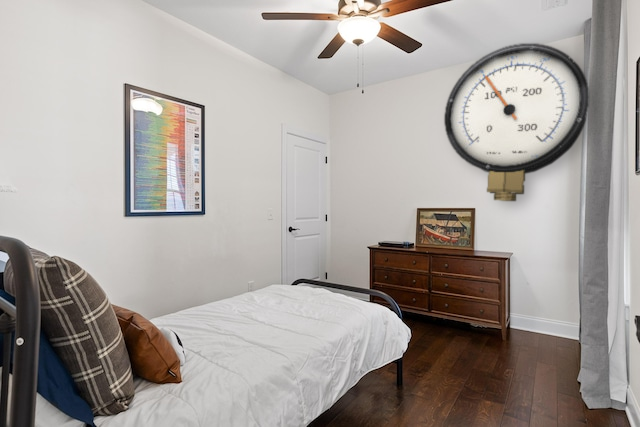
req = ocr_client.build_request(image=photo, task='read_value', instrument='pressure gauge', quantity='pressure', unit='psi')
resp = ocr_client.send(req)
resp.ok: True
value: 110 psi
